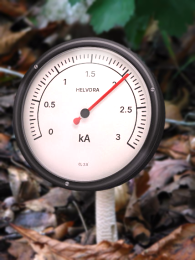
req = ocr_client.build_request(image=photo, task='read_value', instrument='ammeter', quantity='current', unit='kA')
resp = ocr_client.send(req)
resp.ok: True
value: 2.05 kA
